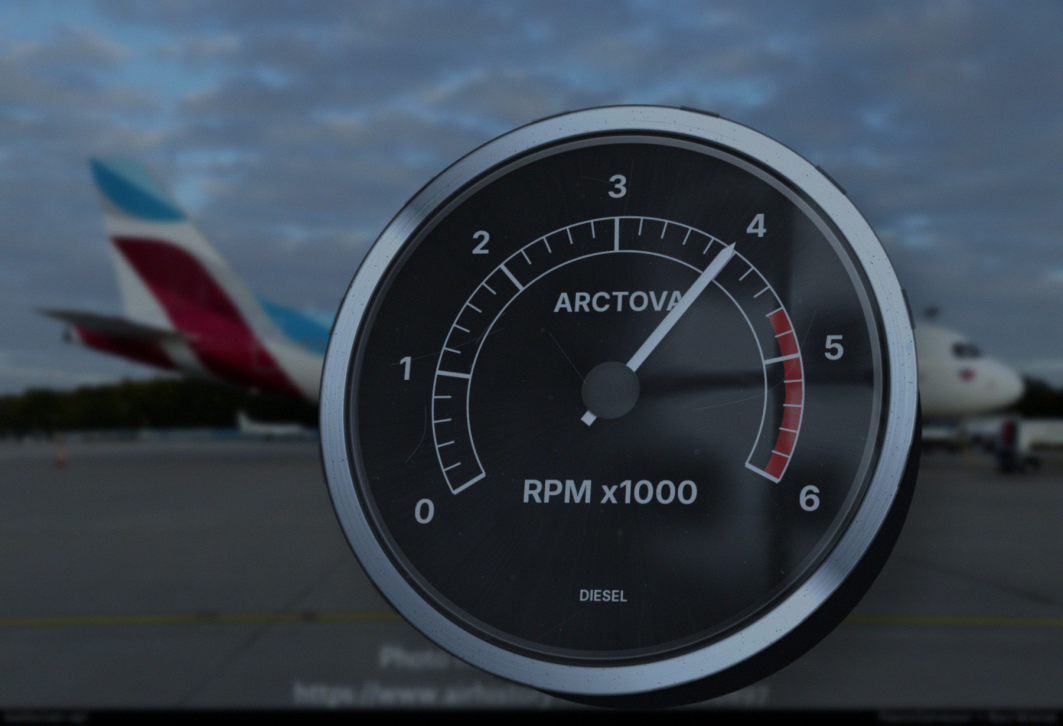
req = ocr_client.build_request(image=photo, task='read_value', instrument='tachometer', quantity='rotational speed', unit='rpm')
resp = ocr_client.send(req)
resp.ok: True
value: 4000 rpm
